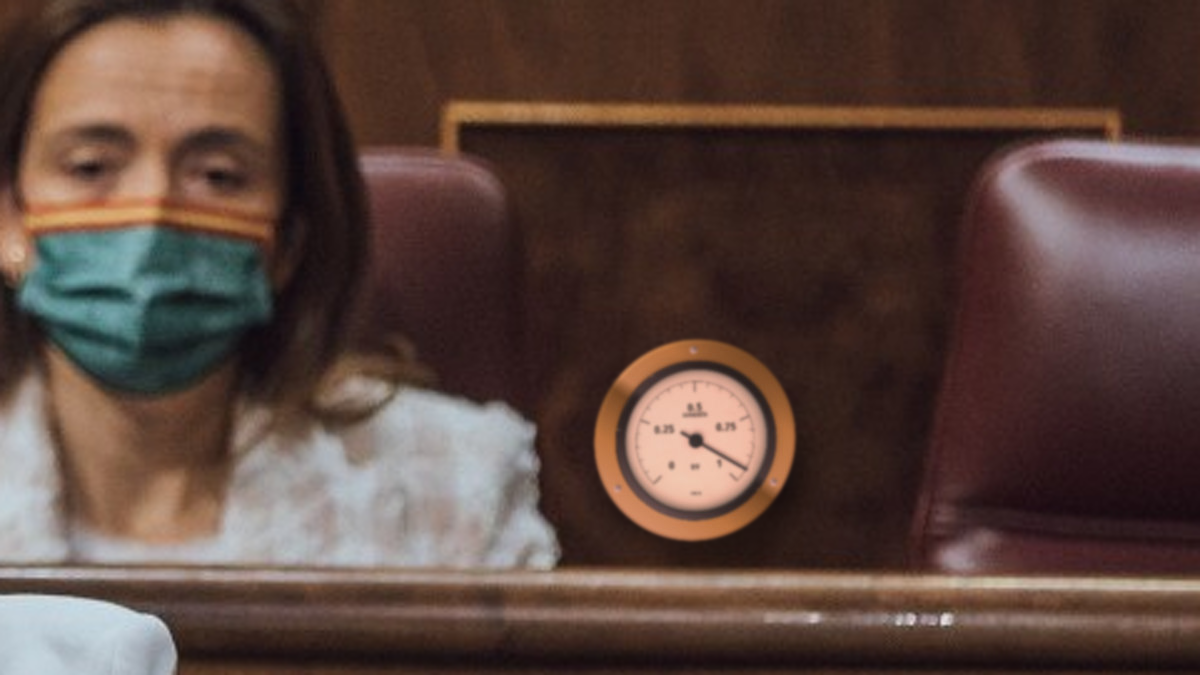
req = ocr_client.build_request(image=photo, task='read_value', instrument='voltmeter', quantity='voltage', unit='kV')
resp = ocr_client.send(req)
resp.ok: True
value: 0.95 kV
